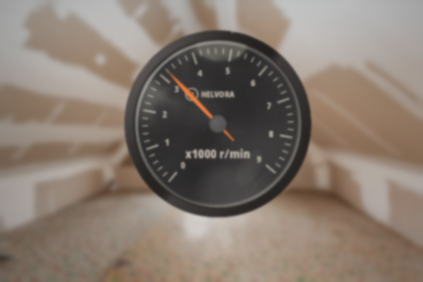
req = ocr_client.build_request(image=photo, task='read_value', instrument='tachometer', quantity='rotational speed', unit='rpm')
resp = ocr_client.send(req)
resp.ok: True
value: 3200 rpm
